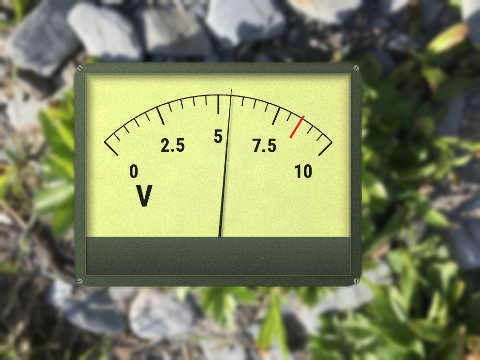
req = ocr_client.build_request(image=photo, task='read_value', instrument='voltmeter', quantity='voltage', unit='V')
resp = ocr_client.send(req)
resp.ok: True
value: 5.5 V
